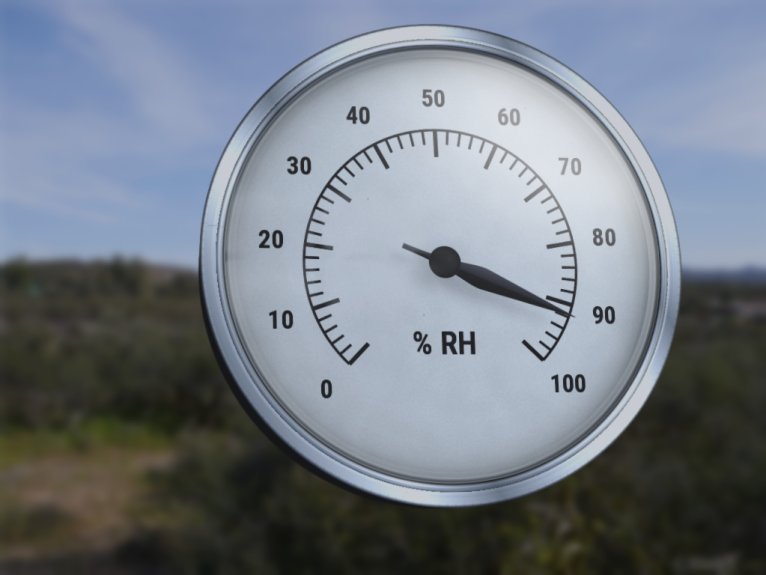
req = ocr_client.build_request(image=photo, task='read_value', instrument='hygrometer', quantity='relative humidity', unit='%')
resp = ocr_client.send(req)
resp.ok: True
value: 92 %
